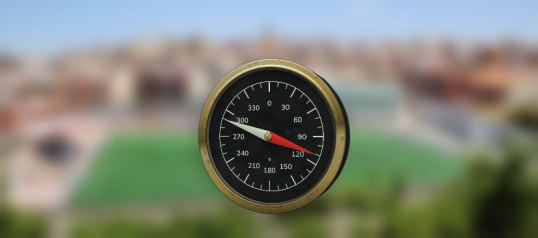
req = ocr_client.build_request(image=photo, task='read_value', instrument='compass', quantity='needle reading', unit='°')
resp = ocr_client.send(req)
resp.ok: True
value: 110 °
